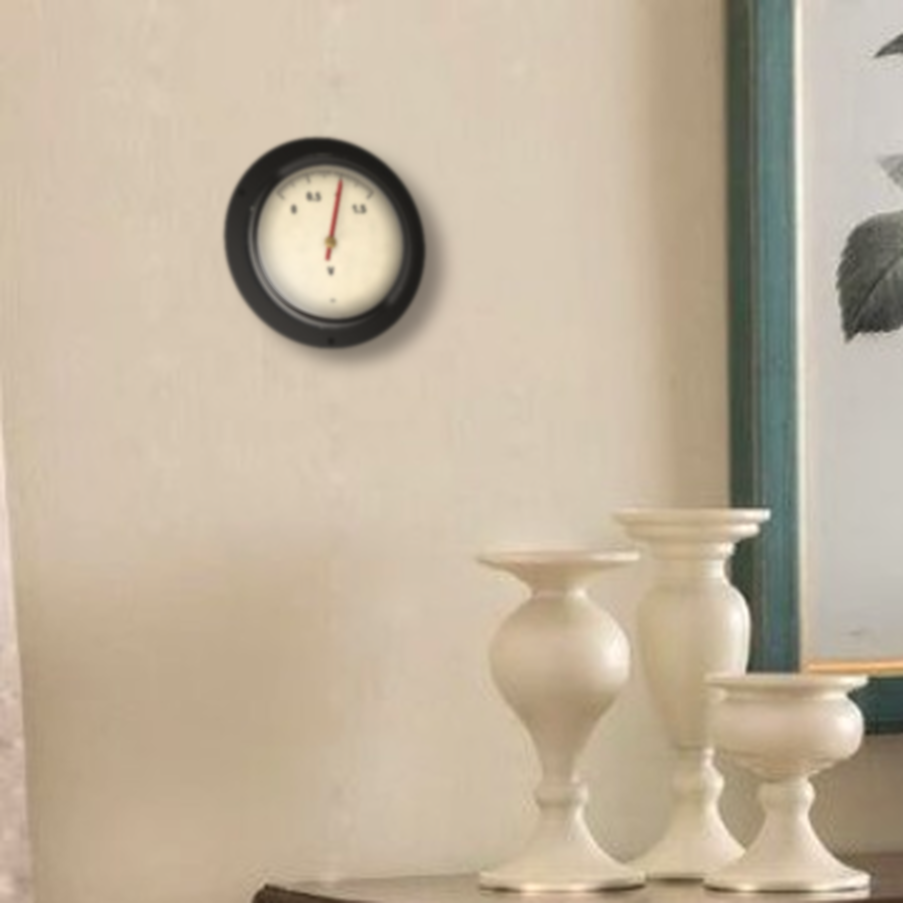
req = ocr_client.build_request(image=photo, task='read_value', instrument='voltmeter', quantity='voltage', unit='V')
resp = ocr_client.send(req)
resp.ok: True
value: 1 V
